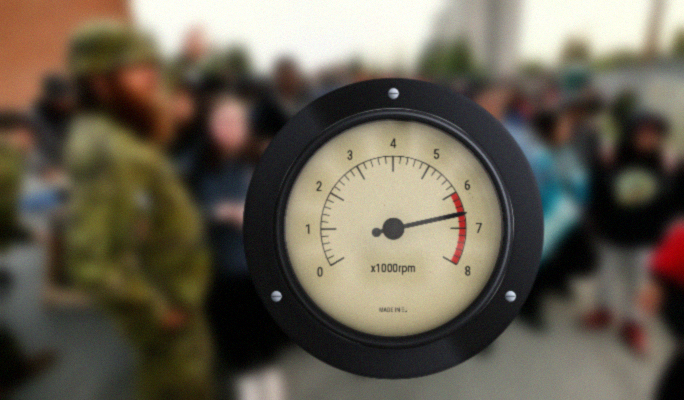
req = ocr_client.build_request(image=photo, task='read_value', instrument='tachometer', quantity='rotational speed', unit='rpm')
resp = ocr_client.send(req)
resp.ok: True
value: 6600 rpm
